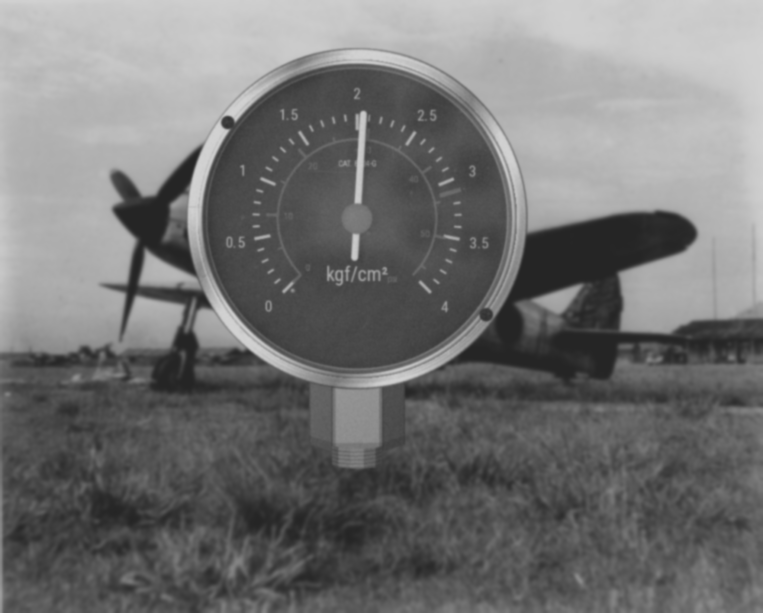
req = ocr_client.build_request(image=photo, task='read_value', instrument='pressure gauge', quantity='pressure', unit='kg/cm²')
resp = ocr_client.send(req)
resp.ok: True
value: 2.05 kg/cm²
